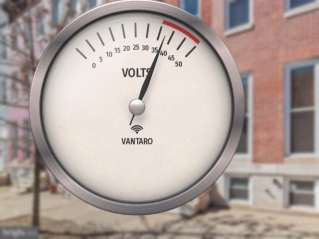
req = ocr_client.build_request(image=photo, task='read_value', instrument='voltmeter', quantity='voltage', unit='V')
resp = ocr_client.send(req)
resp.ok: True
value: 37.5 V
